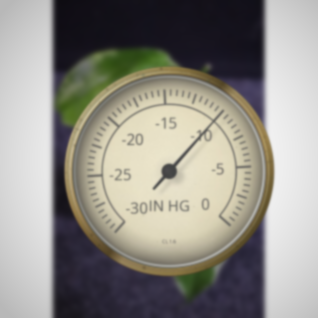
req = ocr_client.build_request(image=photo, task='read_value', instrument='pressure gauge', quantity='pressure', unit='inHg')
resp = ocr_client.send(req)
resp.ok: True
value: -10 inHg
